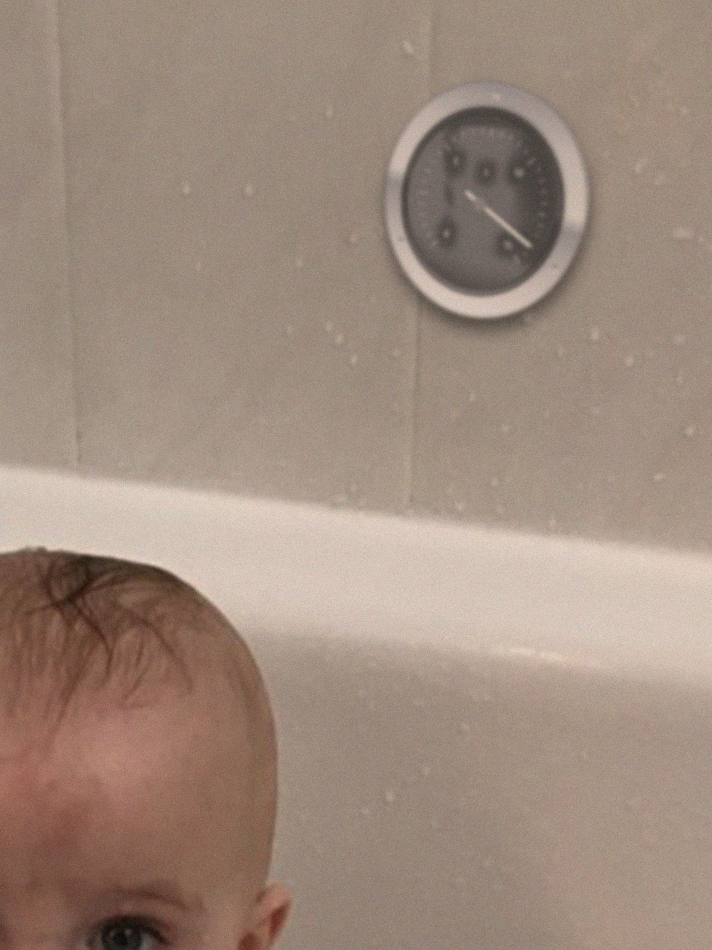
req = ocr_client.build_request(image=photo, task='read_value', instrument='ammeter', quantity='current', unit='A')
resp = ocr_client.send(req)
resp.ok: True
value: 14 A
